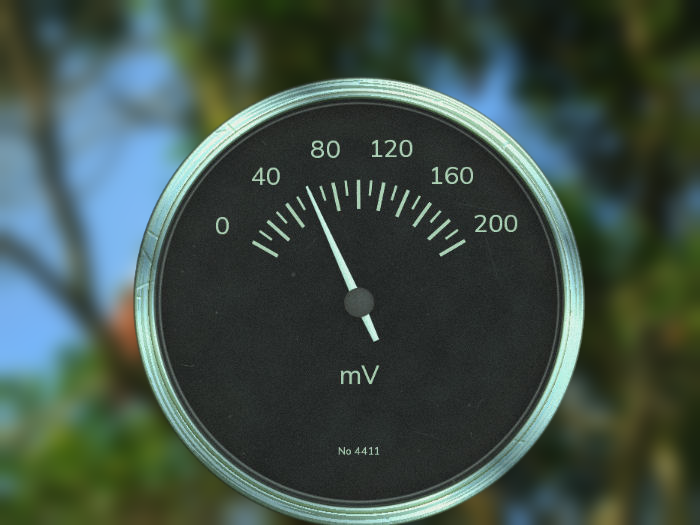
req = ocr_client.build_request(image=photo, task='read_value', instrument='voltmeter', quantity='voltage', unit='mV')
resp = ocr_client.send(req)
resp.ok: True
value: 60 mV
